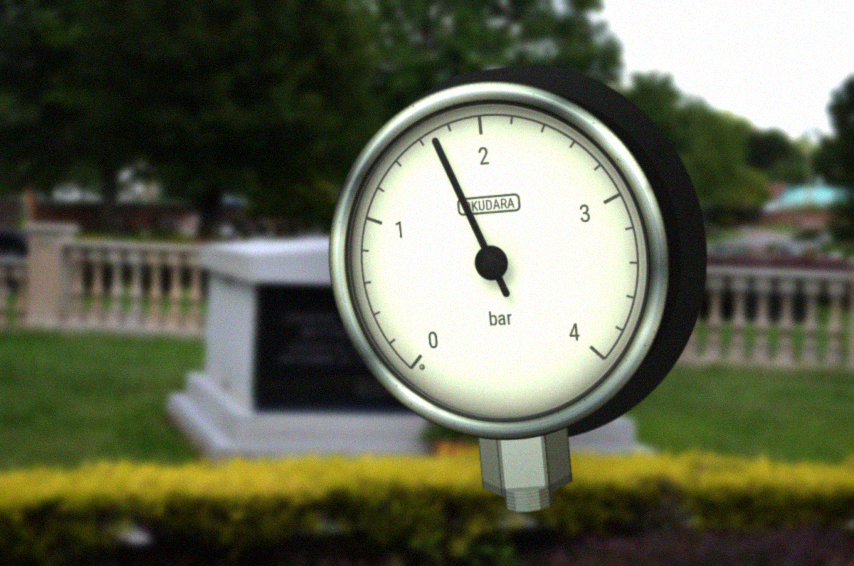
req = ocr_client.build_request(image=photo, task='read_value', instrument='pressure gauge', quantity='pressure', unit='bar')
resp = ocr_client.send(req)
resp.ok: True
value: 1.7 bar
